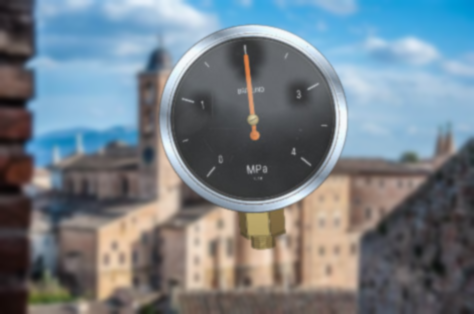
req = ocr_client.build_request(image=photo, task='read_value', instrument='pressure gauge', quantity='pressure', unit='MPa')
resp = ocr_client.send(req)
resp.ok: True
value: 2 MPa
